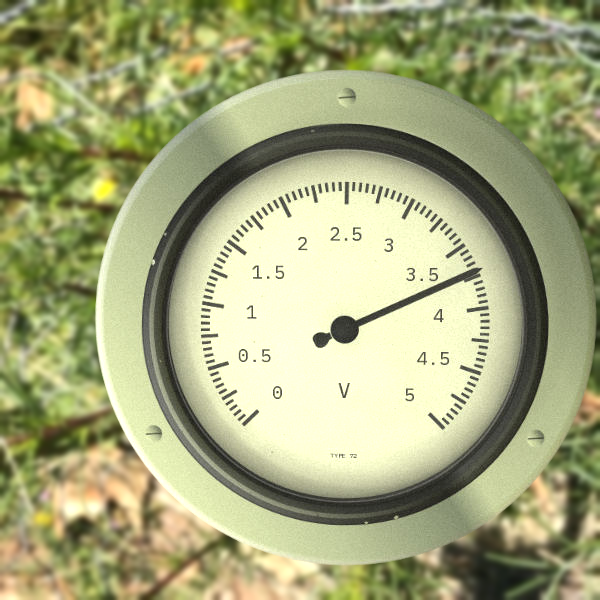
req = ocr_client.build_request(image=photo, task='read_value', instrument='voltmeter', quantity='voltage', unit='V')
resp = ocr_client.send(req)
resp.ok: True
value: 3.7 V
